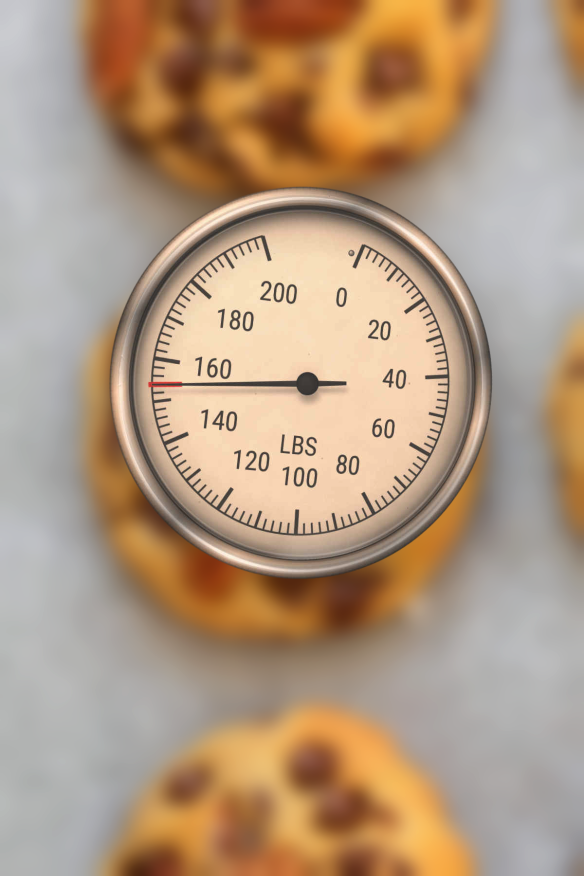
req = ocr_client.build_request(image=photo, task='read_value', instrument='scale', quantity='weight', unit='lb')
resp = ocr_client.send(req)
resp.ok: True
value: 154 lb
